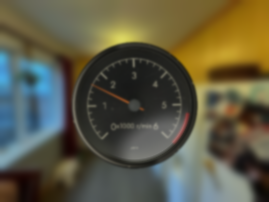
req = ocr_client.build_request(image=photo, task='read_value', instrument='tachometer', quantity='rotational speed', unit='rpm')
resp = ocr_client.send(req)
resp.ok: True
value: 1600 rpm
